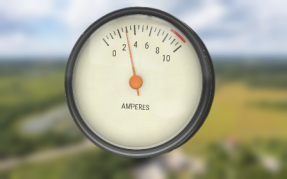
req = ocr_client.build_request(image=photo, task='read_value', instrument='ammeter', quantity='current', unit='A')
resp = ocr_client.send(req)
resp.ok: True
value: 3 A
